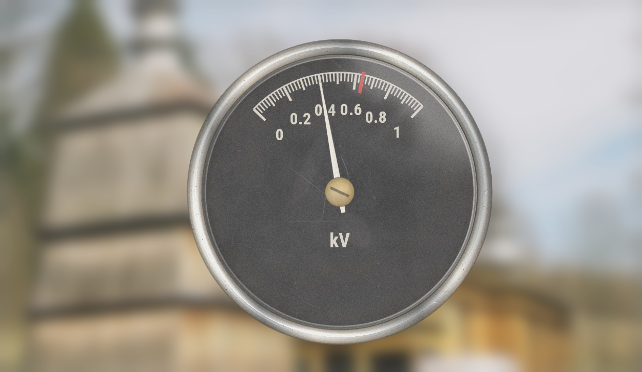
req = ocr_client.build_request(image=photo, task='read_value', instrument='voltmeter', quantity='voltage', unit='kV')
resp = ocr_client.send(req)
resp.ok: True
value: 0.4 kV
